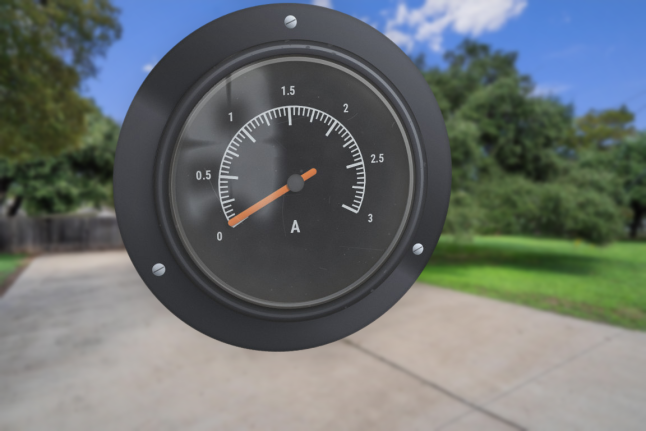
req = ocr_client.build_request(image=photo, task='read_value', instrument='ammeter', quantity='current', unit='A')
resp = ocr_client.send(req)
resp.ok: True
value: 0.05 A
